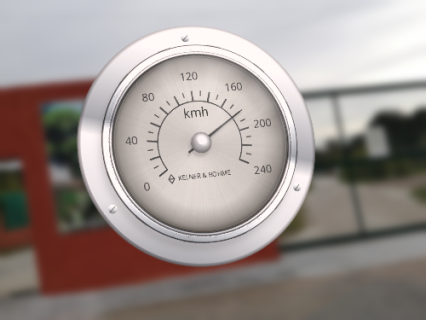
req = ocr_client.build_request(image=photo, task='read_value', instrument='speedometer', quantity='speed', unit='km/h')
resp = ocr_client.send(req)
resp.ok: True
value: 180 km/h
